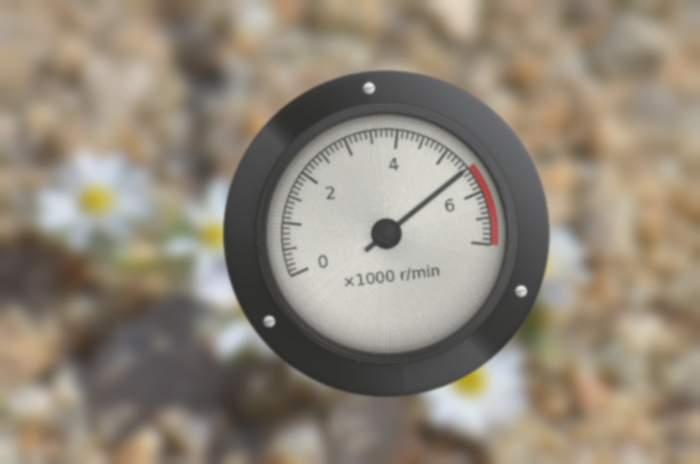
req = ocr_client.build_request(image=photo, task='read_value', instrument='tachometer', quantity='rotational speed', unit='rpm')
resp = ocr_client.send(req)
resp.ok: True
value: 5500 rpm
